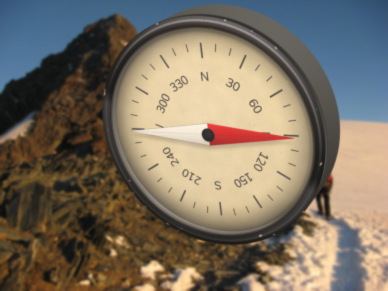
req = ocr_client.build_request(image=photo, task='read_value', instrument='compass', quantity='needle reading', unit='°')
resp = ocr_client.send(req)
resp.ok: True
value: 90 °
